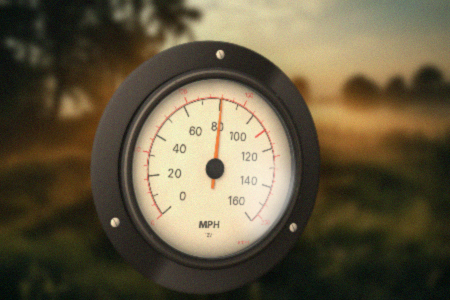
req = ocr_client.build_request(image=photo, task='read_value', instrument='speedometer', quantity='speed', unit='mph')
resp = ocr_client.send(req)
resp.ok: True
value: 80 mph
